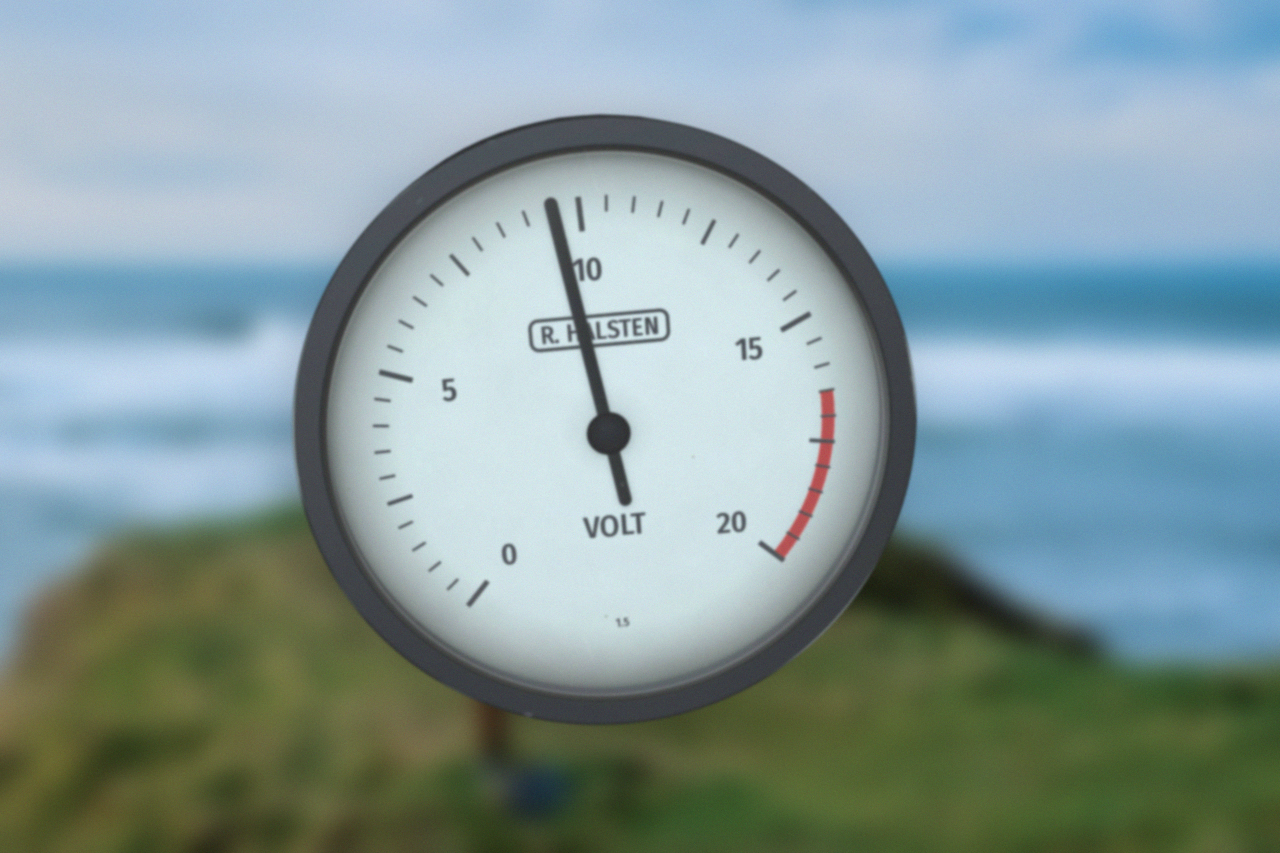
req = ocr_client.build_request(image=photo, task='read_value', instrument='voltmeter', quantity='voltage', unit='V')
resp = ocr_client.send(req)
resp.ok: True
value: 9.5 V
